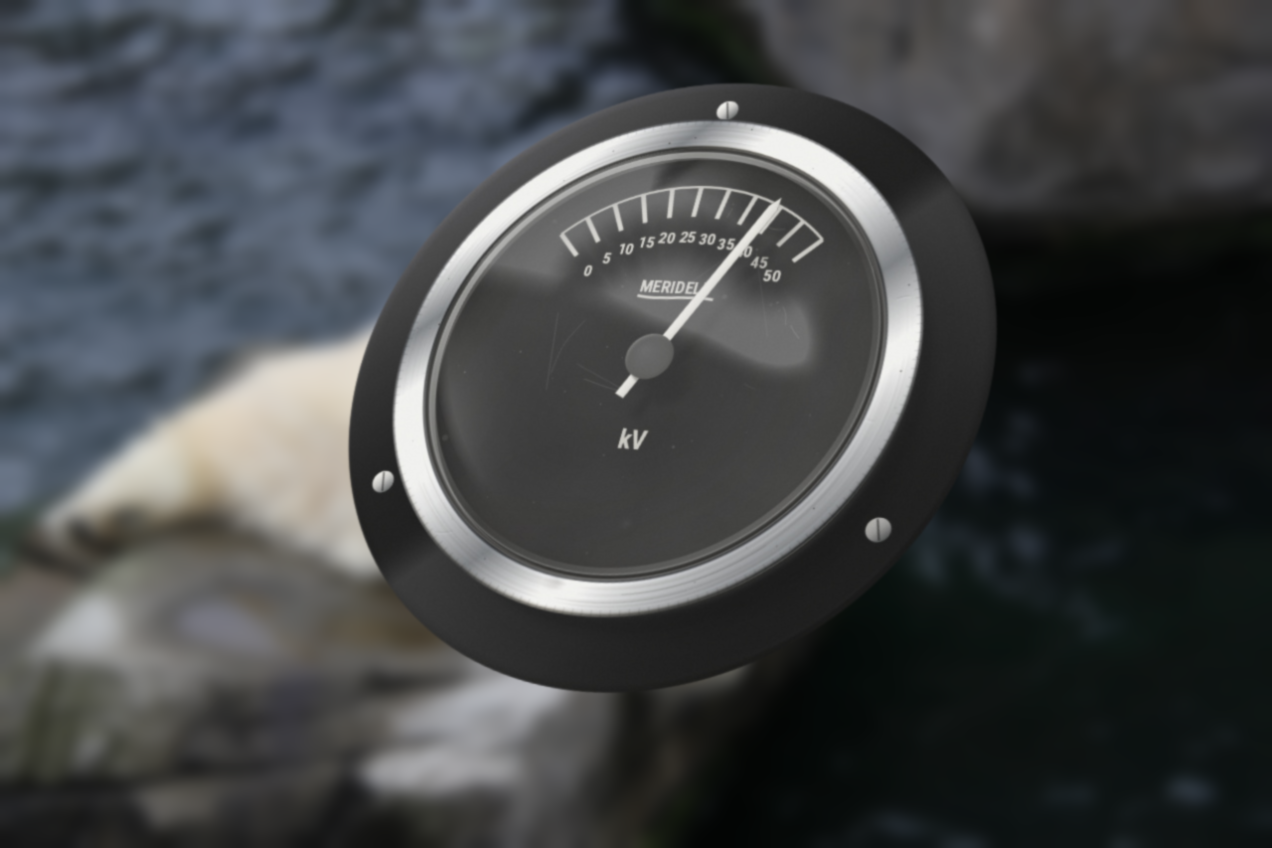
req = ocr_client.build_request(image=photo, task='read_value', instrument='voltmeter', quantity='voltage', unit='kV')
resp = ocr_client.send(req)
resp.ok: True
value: 40 kV
